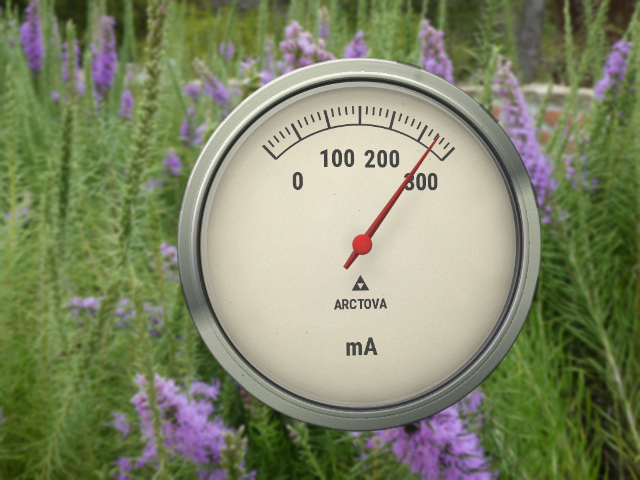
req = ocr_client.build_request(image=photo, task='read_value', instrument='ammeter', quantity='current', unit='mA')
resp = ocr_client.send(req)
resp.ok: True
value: 270 mA
